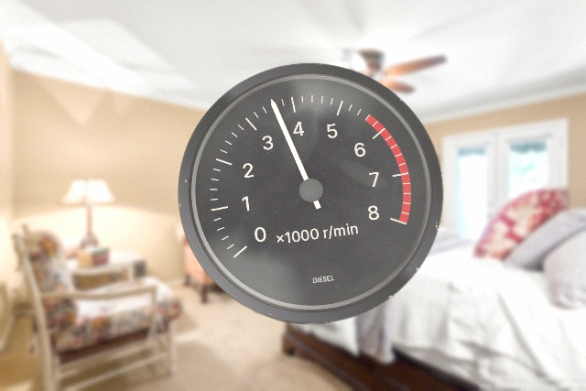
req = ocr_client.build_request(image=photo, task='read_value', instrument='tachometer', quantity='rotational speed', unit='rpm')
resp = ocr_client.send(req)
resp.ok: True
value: 3600 rpm
